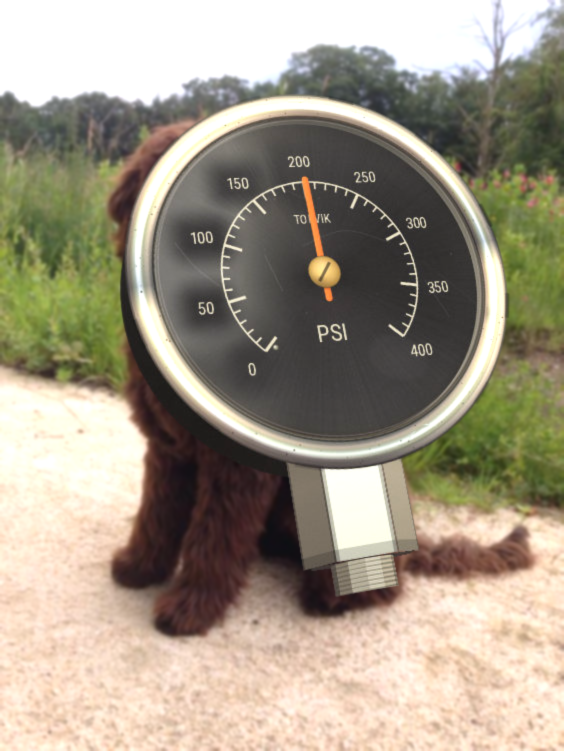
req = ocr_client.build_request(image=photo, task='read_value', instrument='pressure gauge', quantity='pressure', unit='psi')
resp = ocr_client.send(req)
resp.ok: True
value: 200 psi
